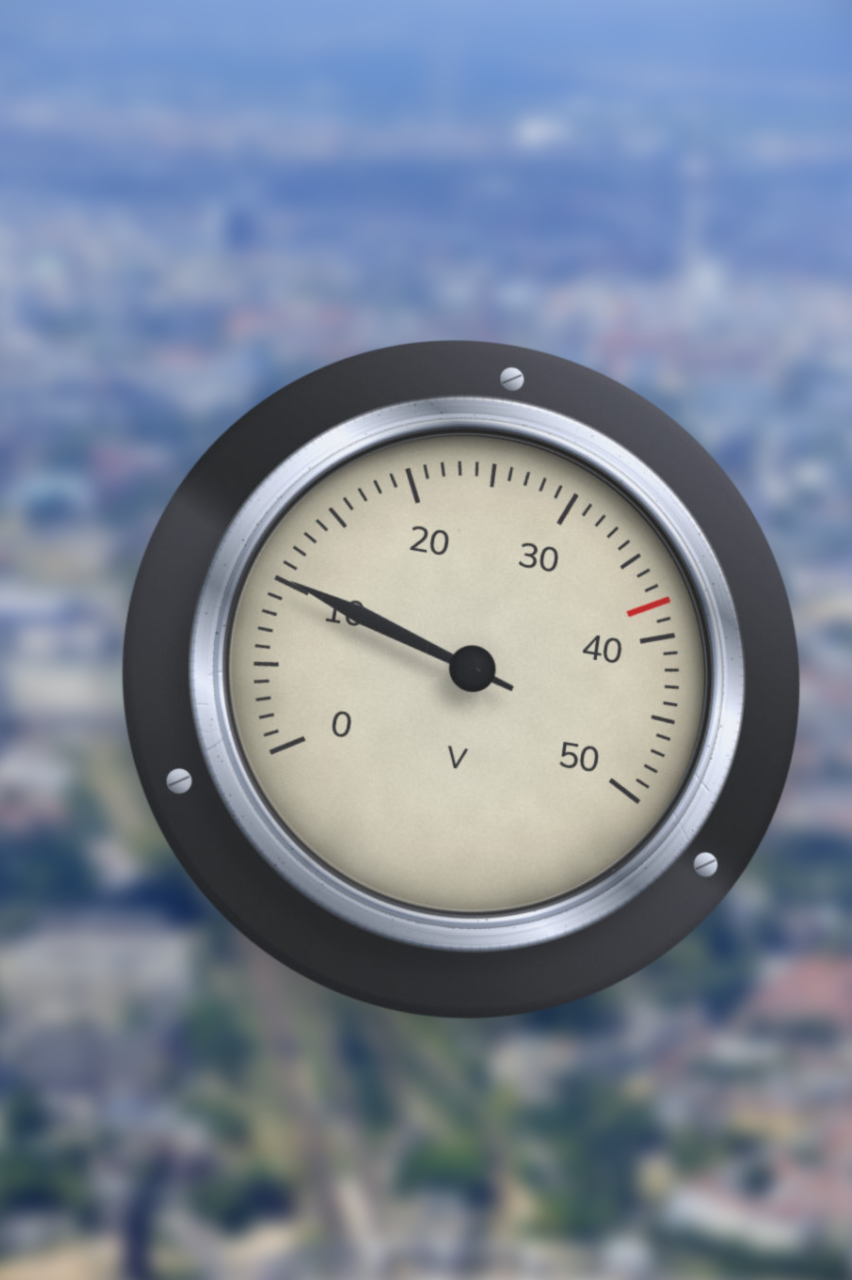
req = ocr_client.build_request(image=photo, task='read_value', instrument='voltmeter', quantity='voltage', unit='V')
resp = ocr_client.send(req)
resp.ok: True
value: 10 V
